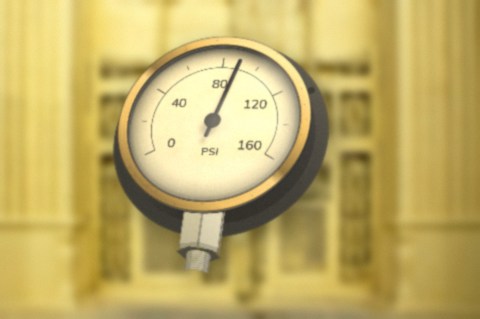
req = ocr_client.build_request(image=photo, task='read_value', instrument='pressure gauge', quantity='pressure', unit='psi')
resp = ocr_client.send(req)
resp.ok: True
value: 90 psi
